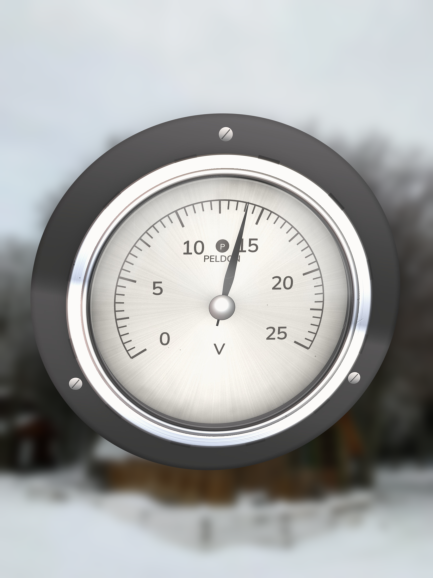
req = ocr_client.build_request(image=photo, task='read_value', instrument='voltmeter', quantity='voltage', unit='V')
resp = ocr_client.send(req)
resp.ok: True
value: 14 V
